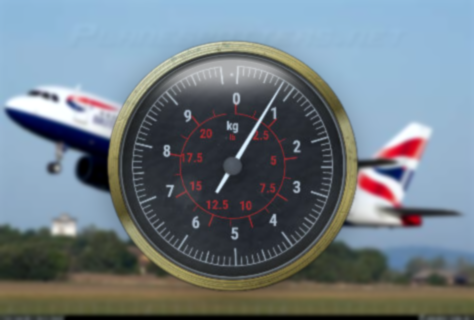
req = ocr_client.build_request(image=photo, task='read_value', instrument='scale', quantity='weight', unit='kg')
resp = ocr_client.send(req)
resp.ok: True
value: 0.8 kg
